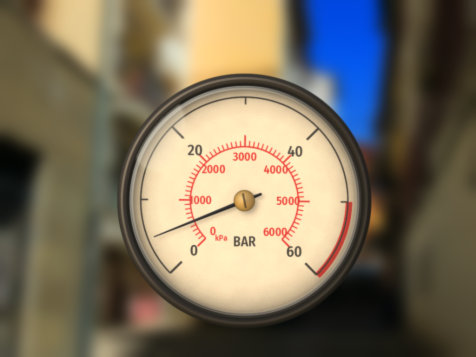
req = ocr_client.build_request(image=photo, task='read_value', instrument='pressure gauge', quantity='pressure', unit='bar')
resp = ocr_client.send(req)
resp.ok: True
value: 5 bar
